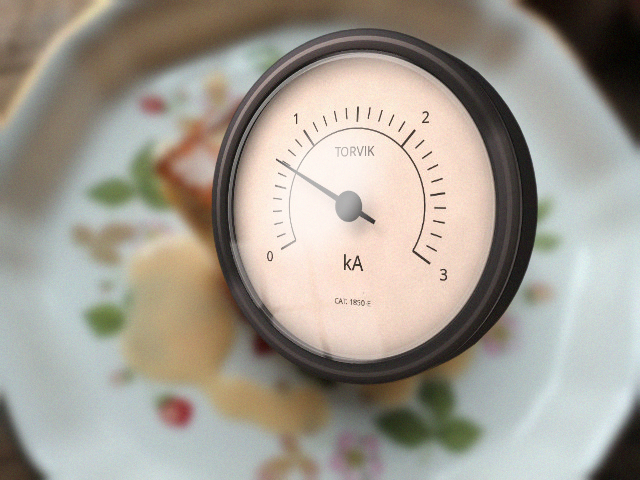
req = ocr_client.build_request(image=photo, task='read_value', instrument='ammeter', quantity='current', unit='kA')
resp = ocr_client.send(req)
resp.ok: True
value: 0.7 kA
